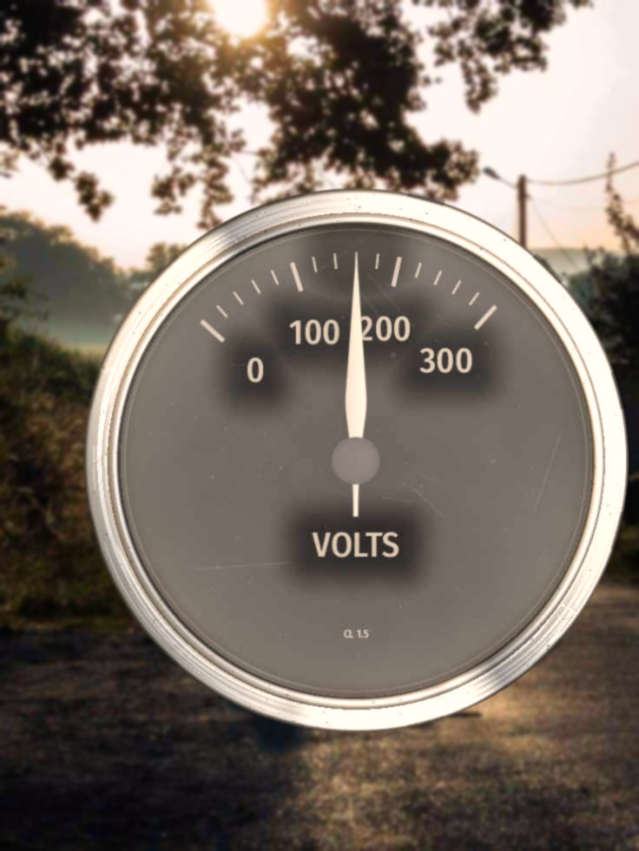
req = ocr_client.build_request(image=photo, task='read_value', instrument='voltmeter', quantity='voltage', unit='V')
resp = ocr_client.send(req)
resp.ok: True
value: 160 V
